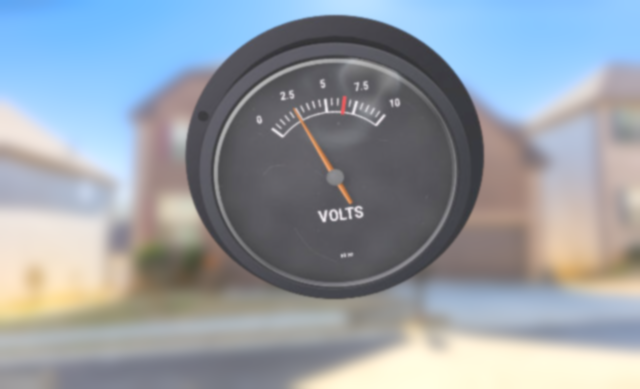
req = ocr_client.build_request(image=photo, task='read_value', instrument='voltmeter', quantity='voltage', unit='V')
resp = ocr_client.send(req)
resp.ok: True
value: 2.5 V
